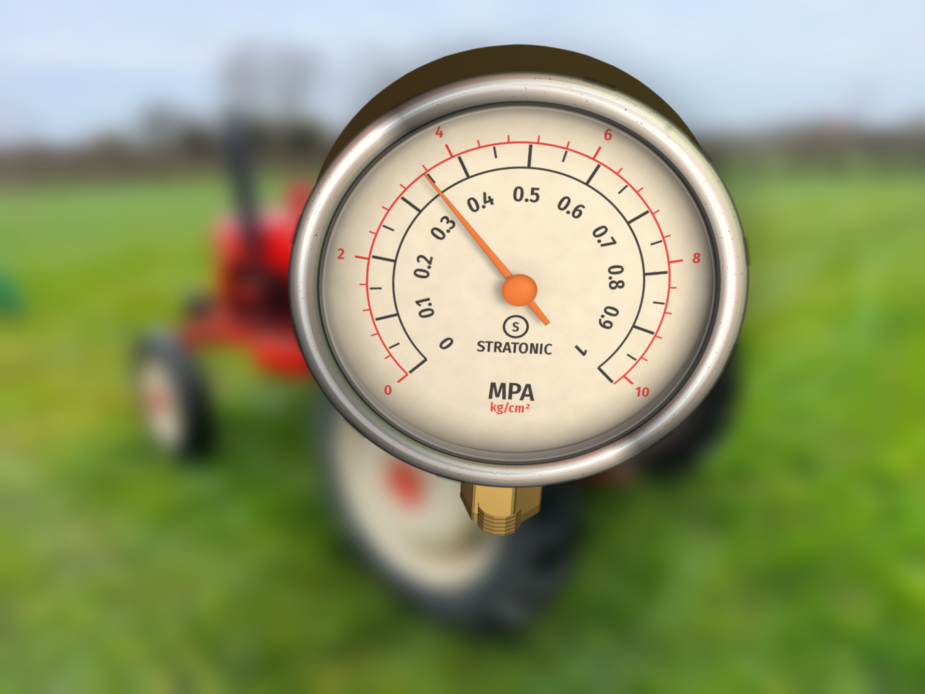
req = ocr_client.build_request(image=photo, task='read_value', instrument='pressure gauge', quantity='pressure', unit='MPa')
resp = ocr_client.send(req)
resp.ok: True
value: 0.35 MPa
